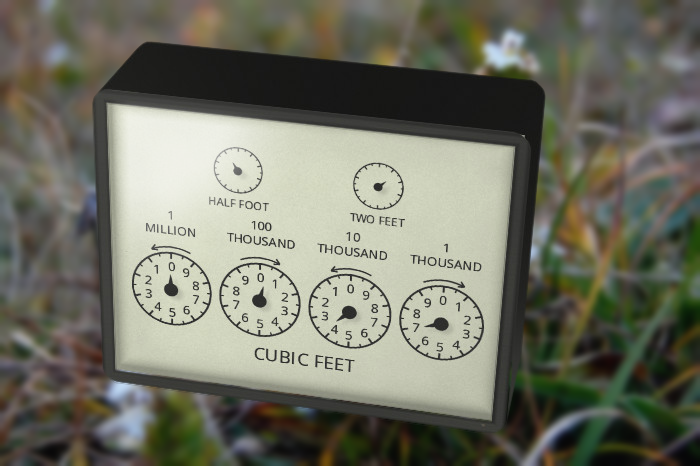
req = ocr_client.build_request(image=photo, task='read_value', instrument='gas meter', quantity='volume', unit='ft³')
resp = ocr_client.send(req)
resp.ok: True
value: 3700 ft³
